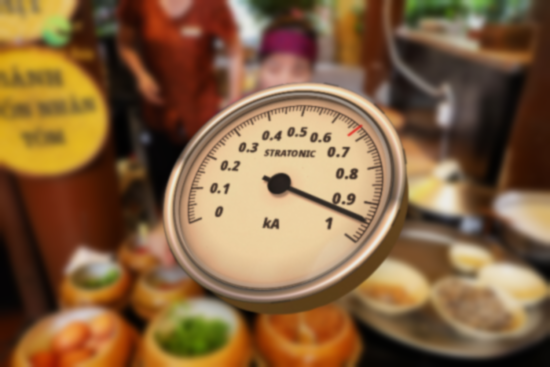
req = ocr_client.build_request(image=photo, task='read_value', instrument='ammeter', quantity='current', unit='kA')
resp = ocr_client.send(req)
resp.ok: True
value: 0.95 kA
